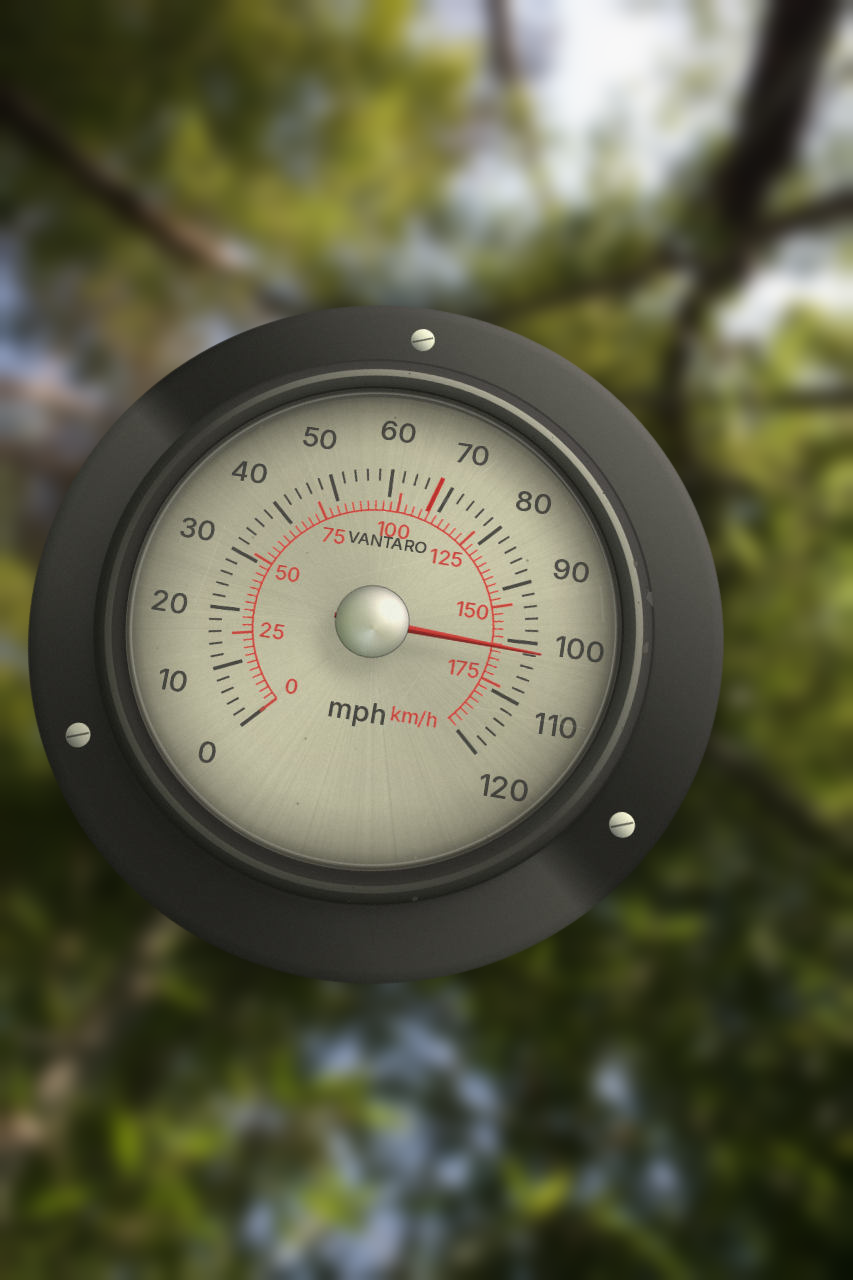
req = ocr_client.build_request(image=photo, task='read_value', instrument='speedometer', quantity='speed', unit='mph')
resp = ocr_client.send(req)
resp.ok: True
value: 102 mph
